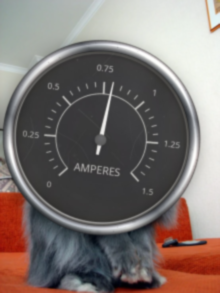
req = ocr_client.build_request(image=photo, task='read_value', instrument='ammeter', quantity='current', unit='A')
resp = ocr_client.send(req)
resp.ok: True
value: 0.8 A
